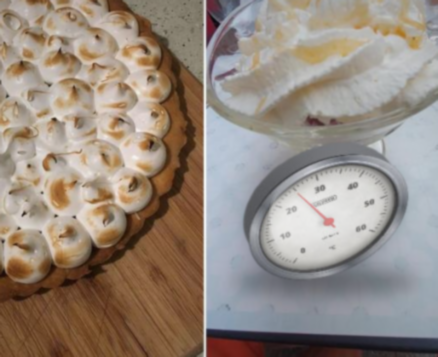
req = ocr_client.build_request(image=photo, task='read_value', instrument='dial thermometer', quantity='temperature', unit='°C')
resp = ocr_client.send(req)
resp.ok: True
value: 25 °C
